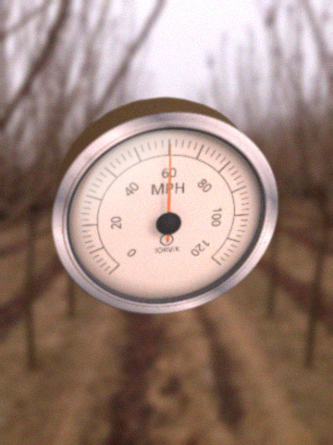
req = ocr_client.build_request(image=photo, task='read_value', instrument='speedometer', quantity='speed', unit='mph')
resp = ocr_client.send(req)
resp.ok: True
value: 60 mph
